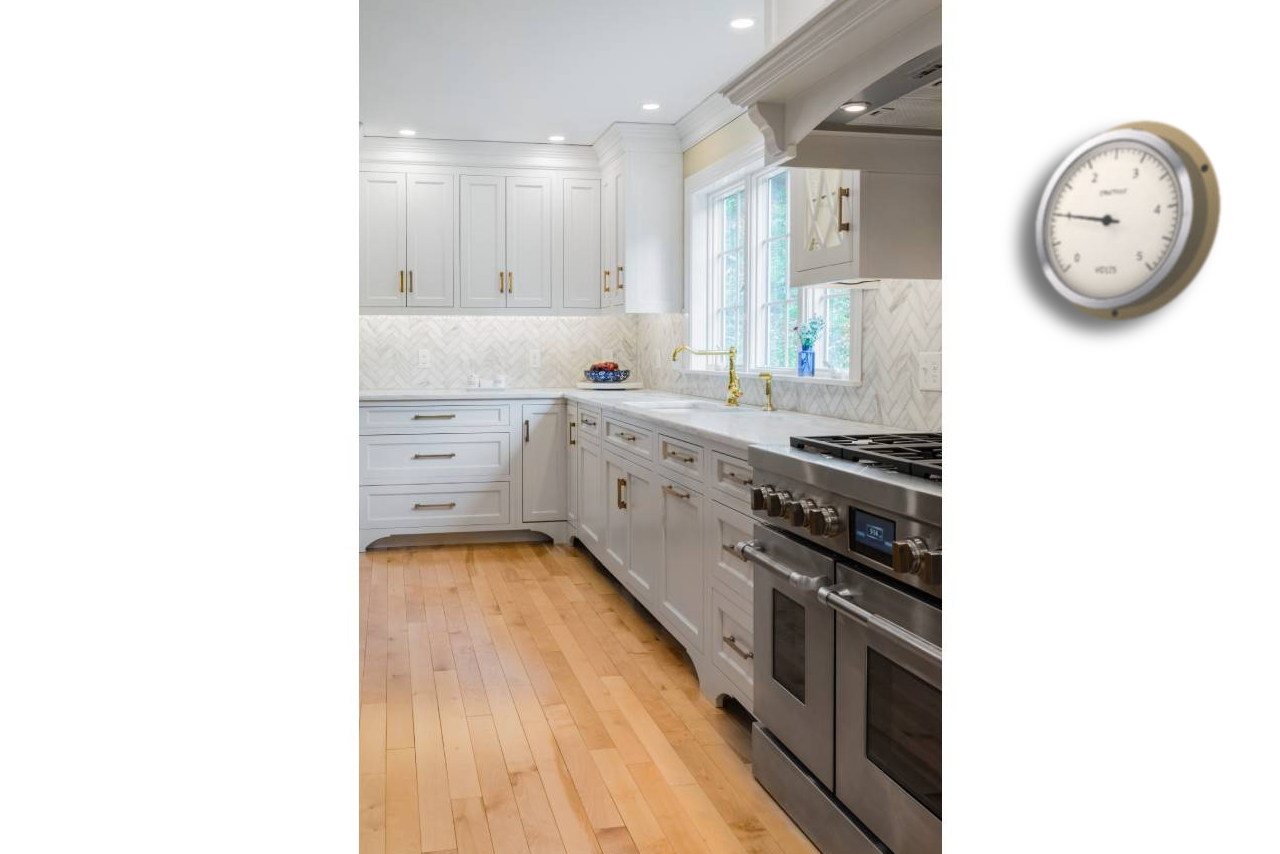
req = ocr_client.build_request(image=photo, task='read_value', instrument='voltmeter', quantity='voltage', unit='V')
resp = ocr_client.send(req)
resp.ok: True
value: 1 V
